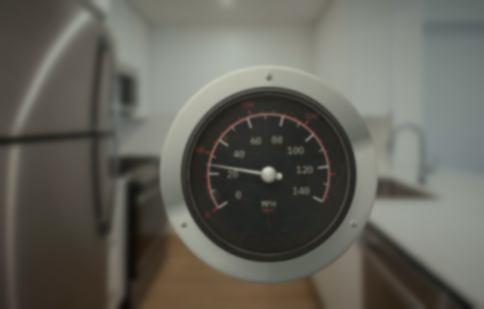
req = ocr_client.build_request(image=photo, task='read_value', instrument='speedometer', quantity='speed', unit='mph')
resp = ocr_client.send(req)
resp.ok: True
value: 25 mph
